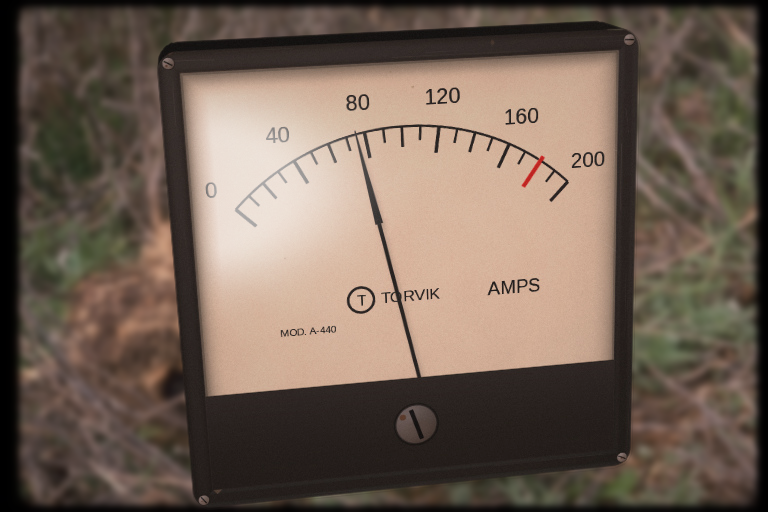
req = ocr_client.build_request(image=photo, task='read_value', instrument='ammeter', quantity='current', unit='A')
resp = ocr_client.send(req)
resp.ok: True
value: 75 A
